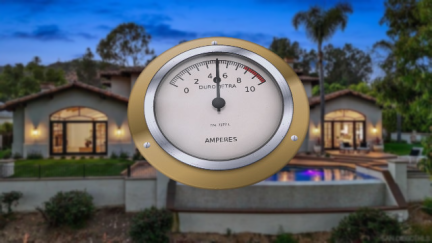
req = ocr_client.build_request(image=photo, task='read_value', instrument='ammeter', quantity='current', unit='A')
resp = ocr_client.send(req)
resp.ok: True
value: 5 A
